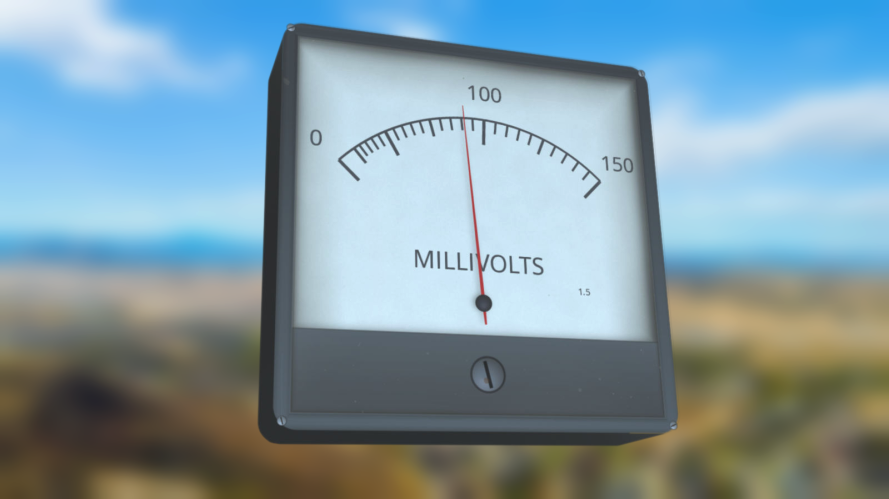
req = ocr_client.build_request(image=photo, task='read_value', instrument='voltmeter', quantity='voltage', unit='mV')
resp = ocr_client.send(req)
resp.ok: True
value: 90 mV
